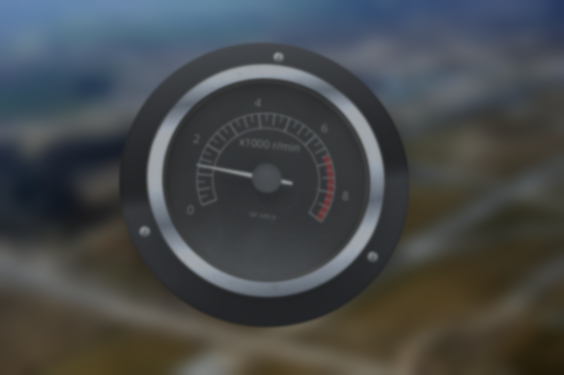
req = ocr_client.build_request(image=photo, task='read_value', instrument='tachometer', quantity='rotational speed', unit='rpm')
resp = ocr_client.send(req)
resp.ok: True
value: 1250 rpm
